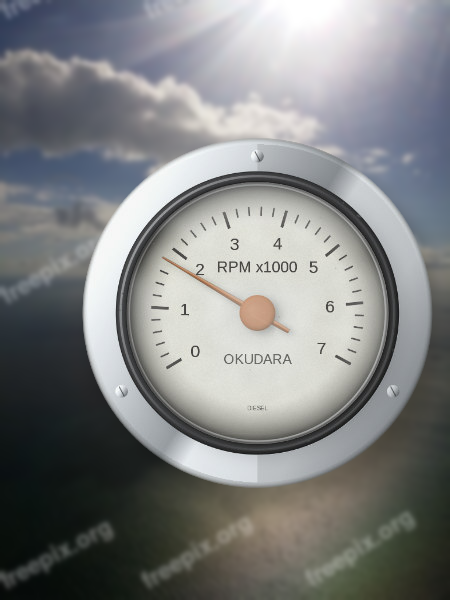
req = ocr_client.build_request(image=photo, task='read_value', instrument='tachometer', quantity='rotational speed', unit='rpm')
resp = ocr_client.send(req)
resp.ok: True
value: 1800 rpm
